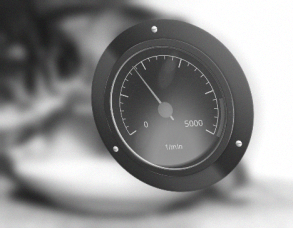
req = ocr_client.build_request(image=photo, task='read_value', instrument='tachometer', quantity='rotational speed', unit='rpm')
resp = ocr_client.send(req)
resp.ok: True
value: 1800 rpm
